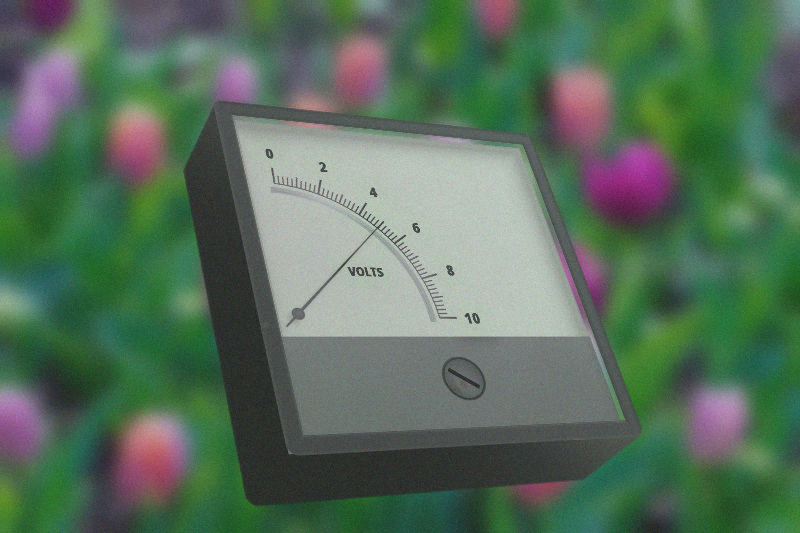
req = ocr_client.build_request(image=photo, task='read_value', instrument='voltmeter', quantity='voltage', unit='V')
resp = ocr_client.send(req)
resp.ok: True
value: 5 V
